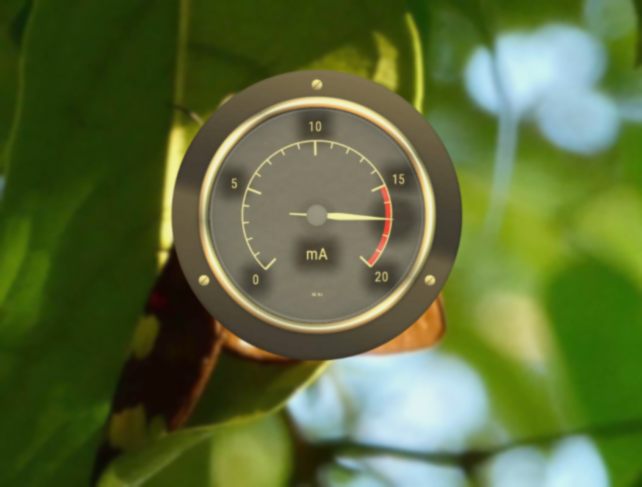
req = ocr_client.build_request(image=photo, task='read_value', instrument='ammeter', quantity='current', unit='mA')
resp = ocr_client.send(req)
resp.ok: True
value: 17 mA
